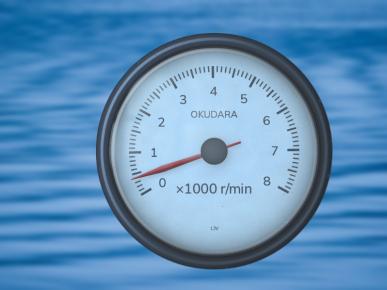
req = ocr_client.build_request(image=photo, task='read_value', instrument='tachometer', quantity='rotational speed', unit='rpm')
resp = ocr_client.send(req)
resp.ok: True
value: 400 rpm
